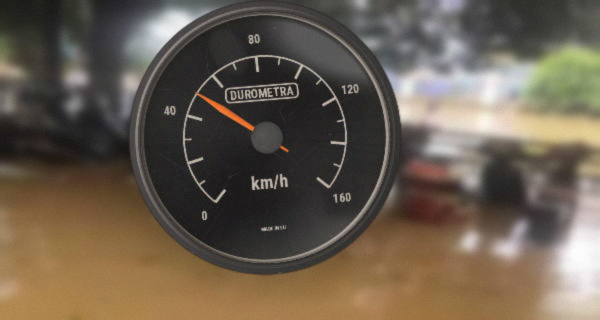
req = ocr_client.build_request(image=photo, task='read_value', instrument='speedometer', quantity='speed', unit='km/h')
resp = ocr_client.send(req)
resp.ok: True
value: 50 km/h
